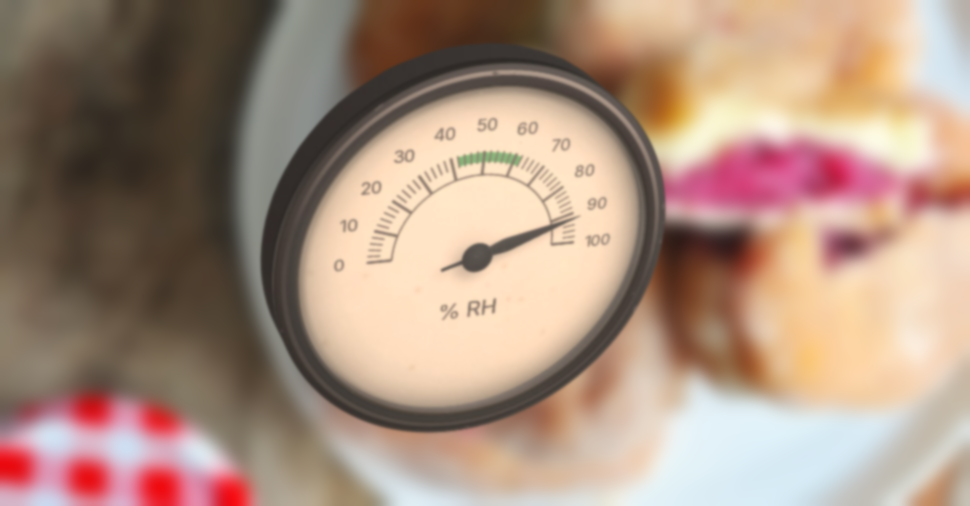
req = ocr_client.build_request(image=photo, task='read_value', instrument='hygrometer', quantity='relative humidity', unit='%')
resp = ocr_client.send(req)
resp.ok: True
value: 90 %
